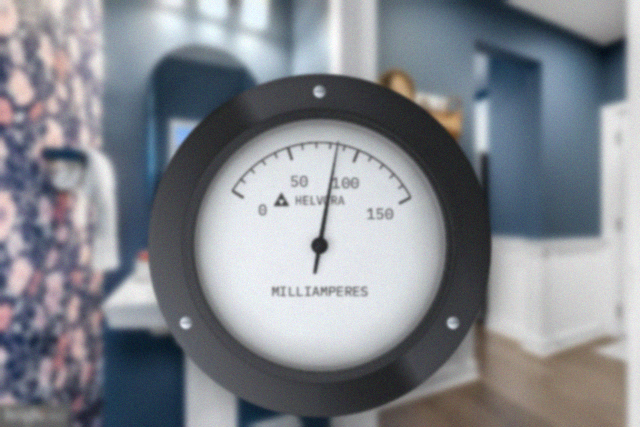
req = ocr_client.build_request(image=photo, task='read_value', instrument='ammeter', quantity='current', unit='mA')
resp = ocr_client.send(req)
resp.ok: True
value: 85 mA
